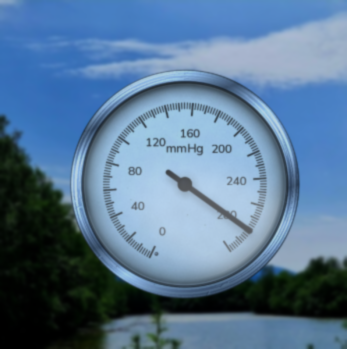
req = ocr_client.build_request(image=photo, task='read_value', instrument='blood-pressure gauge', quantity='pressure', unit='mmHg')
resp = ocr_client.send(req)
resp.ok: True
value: 280 mmHg
